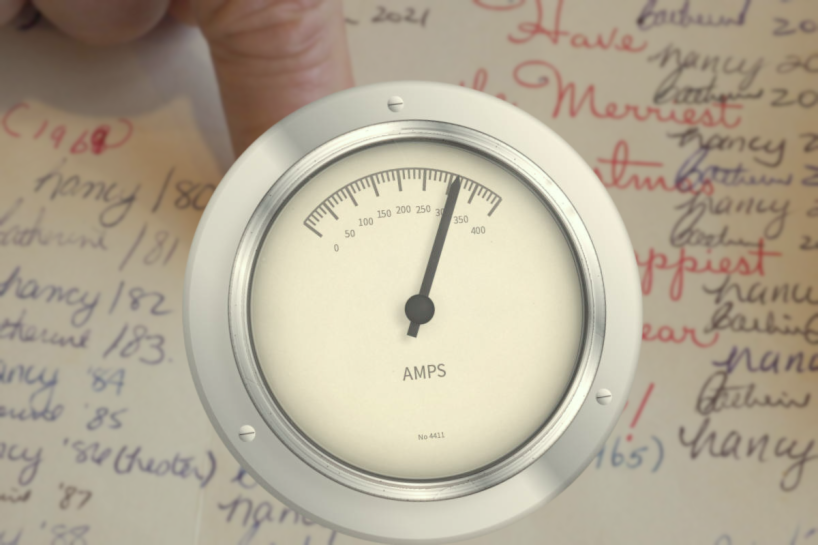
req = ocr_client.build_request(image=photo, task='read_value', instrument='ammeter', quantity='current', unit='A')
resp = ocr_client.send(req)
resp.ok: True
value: 310 A
